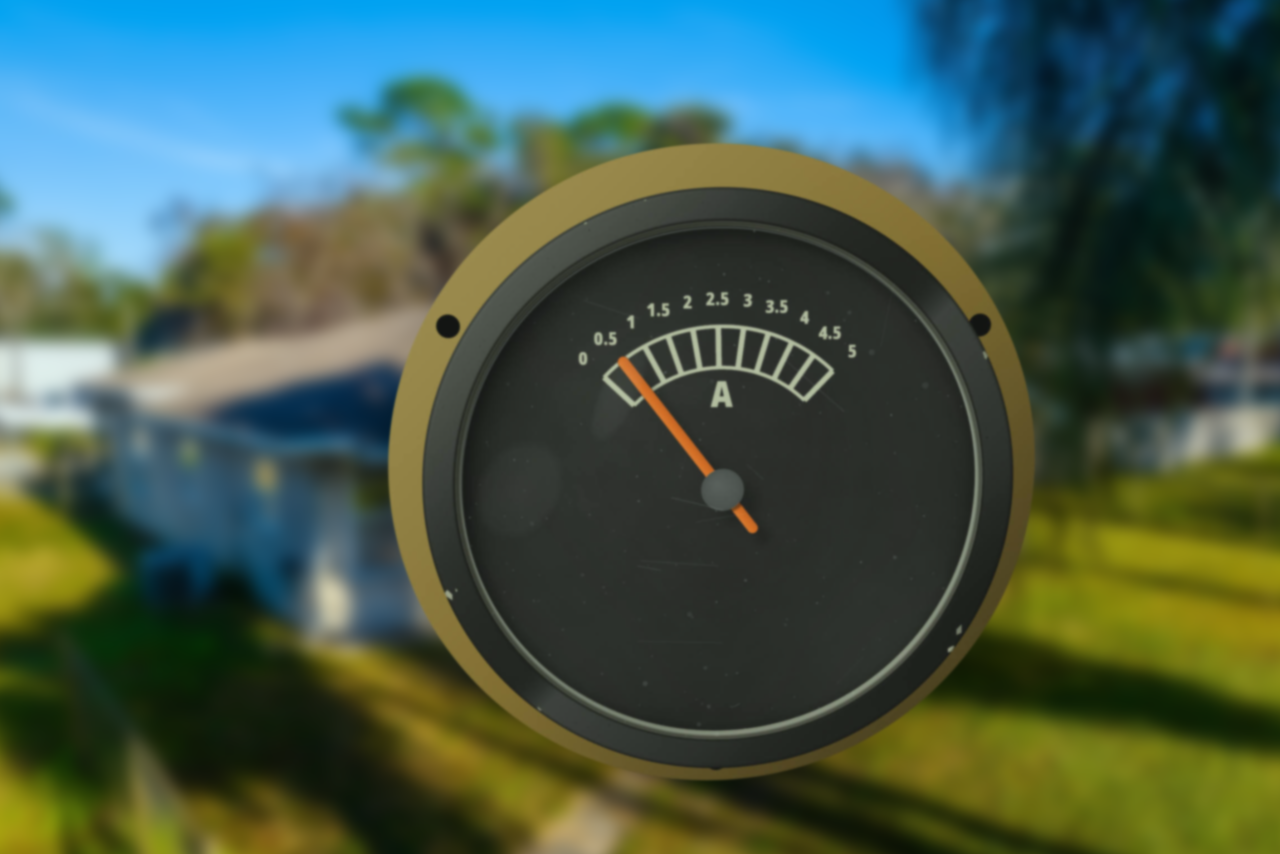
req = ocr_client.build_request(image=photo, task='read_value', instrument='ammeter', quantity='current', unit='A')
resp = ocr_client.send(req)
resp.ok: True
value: 0.5 A
